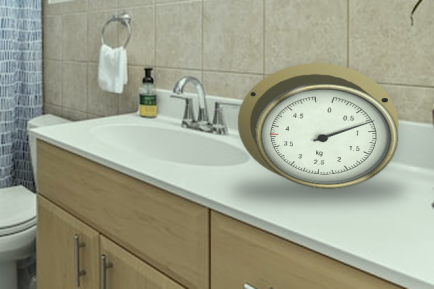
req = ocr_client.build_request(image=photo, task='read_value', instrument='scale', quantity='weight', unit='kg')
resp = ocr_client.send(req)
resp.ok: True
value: 0.75 kg
